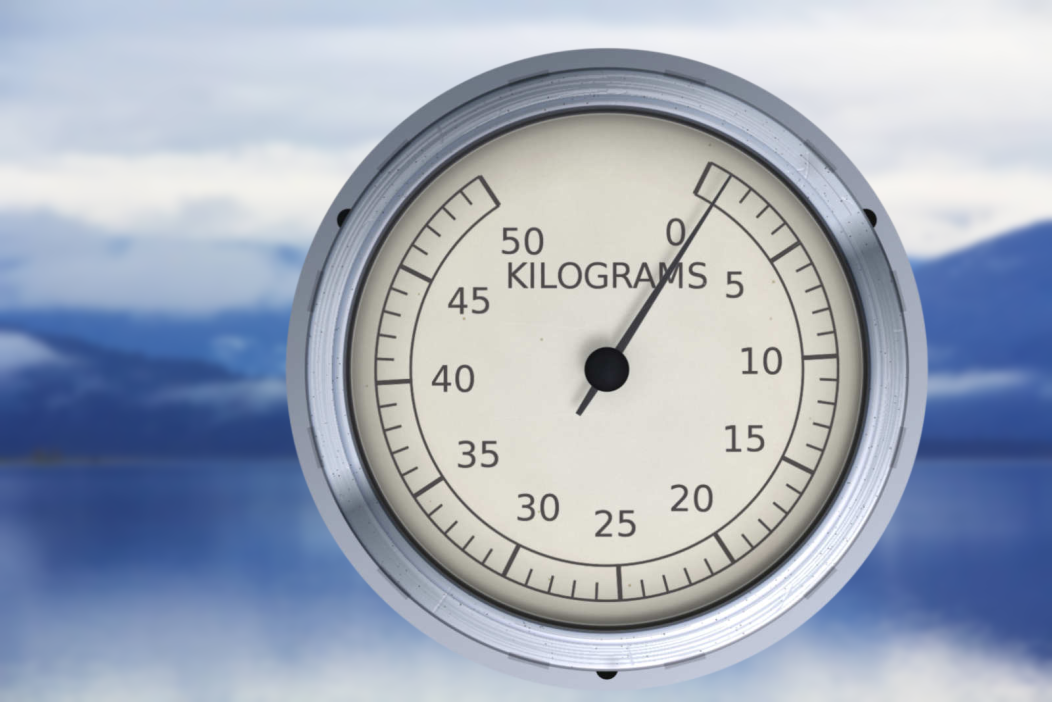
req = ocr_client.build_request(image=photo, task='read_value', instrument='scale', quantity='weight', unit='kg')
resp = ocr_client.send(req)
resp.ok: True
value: 1 kg
